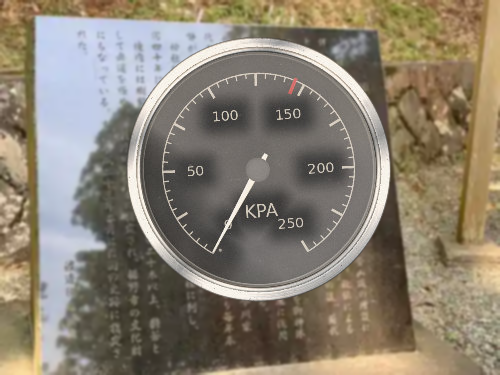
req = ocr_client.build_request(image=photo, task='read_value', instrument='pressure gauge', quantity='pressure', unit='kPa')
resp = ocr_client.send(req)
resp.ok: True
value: 0 kPa
